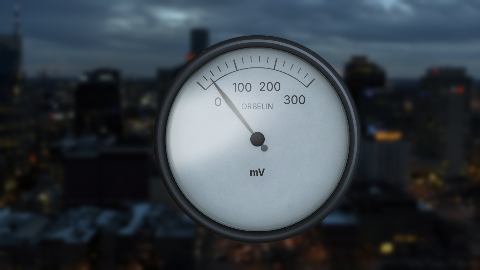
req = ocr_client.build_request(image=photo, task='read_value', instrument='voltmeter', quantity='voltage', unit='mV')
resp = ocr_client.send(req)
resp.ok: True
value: 30 mV
